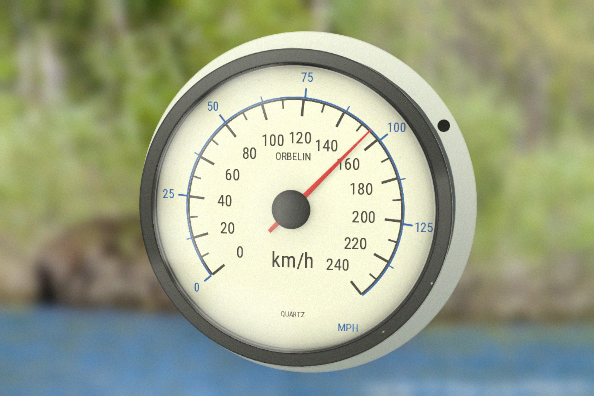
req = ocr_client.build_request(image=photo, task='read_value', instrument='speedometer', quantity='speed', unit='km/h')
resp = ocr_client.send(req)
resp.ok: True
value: 155 km/h
